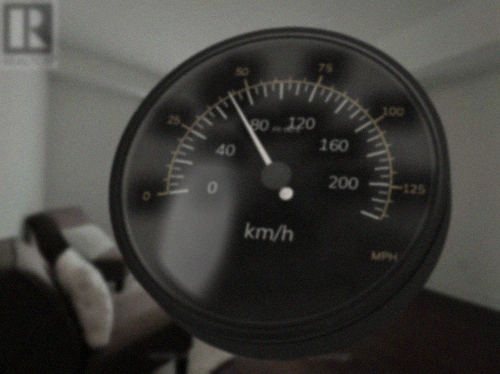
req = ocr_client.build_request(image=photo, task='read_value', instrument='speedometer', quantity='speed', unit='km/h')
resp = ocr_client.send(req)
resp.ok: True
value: 70 km/h
